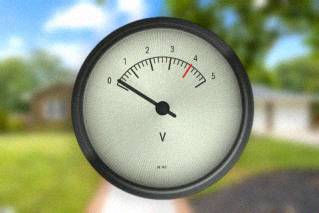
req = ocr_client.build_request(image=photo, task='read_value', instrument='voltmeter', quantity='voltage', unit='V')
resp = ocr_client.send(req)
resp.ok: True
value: 0.2 V
